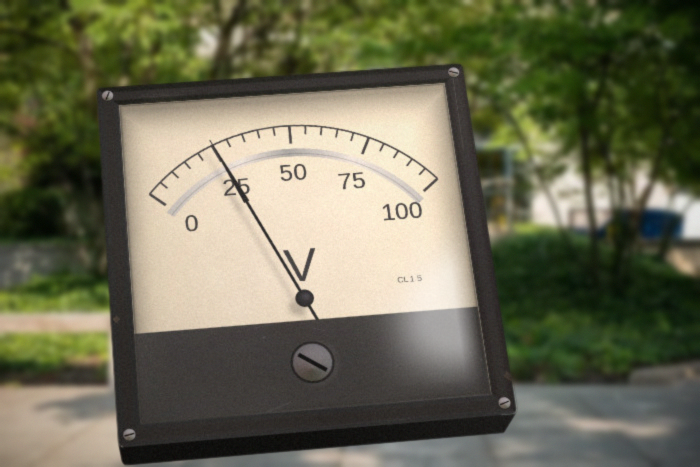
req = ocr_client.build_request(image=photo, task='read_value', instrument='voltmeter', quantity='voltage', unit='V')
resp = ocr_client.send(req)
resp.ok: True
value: 25 V
